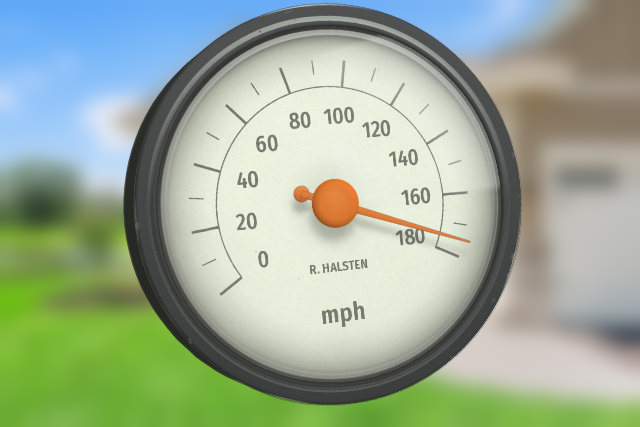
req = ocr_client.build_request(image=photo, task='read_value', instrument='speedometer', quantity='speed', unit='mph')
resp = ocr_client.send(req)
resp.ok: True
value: 175 mph
